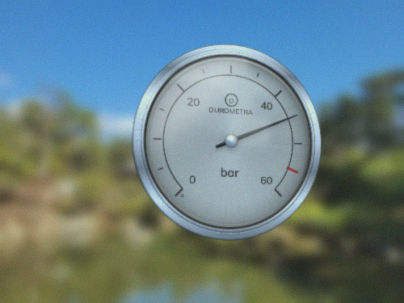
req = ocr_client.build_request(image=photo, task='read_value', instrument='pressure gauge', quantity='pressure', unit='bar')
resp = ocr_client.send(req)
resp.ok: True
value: 45 bar
